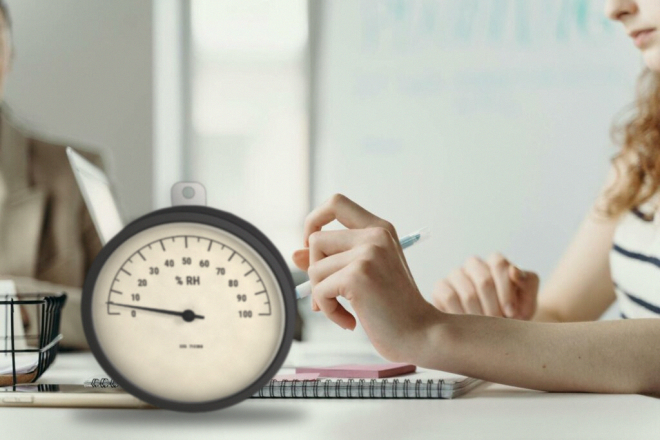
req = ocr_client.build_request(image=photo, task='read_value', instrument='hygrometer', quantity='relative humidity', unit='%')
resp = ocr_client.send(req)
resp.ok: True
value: 5 %
